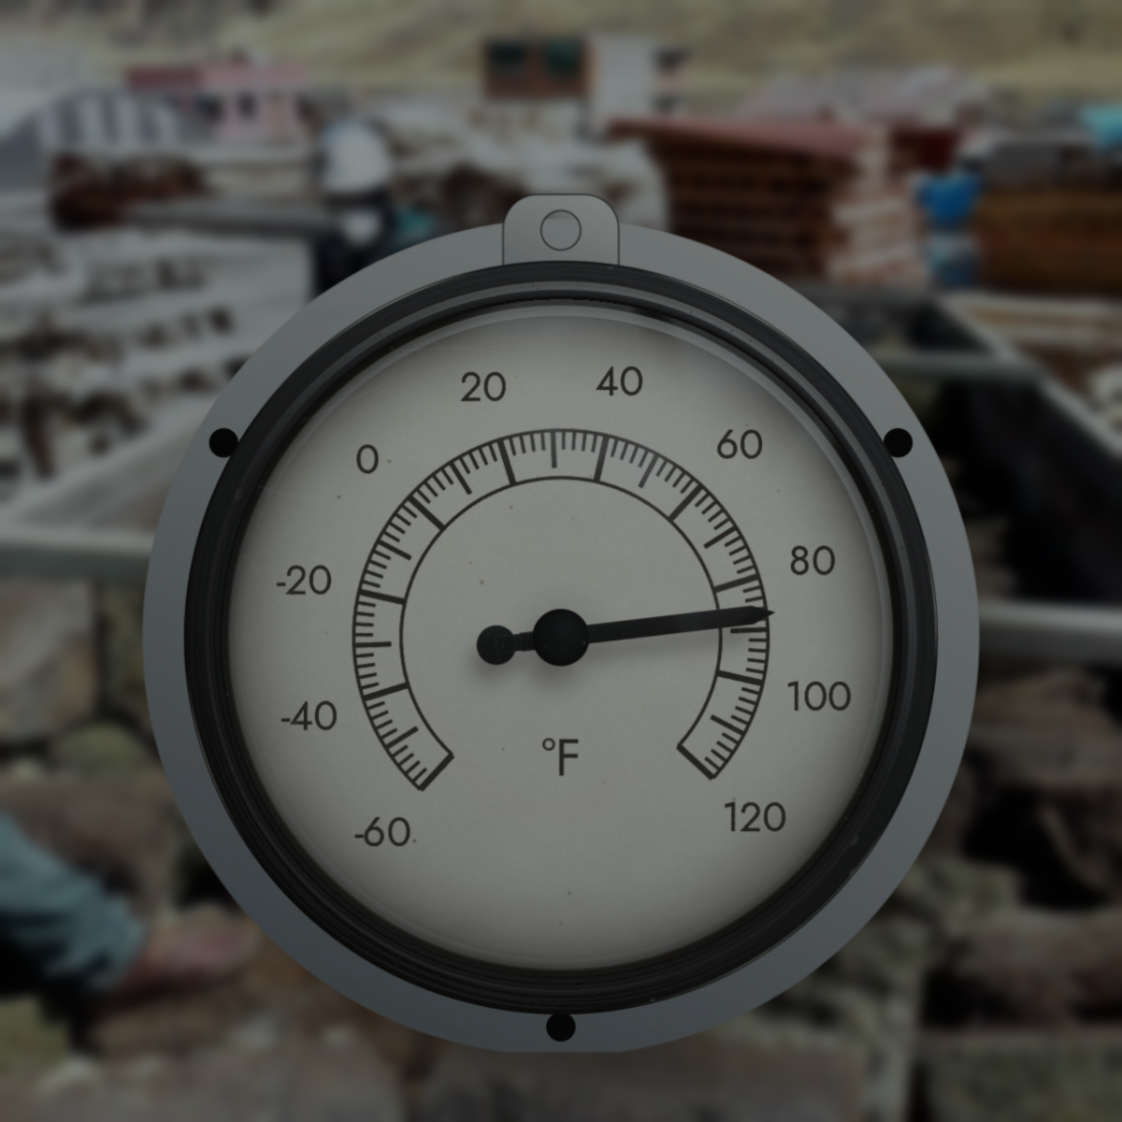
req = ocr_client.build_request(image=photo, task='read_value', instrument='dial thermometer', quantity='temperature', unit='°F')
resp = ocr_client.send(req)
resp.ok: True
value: 87 °F
